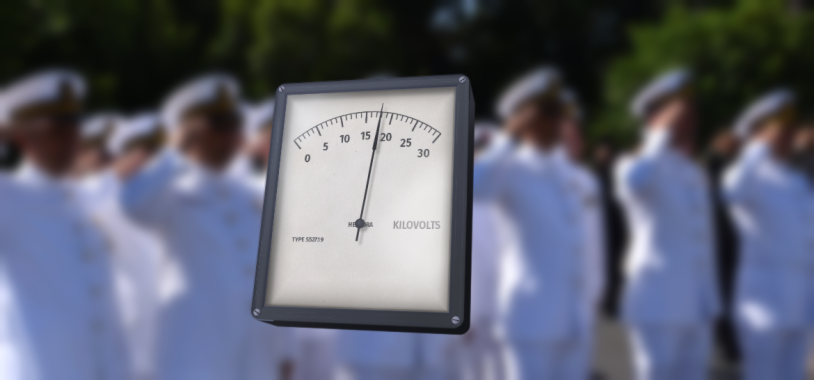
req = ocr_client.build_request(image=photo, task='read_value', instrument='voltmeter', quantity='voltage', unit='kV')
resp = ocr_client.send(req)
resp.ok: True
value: 18 kV
